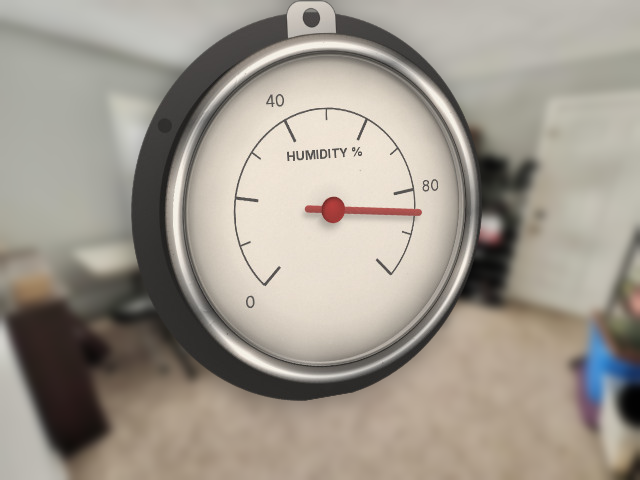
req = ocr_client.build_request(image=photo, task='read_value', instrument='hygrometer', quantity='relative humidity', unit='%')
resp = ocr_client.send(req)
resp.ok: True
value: 85 %
